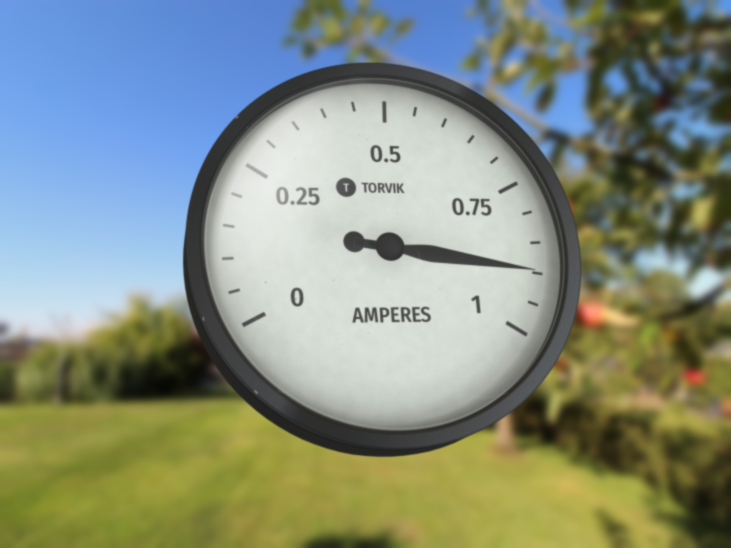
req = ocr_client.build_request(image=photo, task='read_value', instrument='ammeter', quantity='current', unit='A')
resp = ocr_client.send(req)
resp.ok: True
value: 0.9 A
